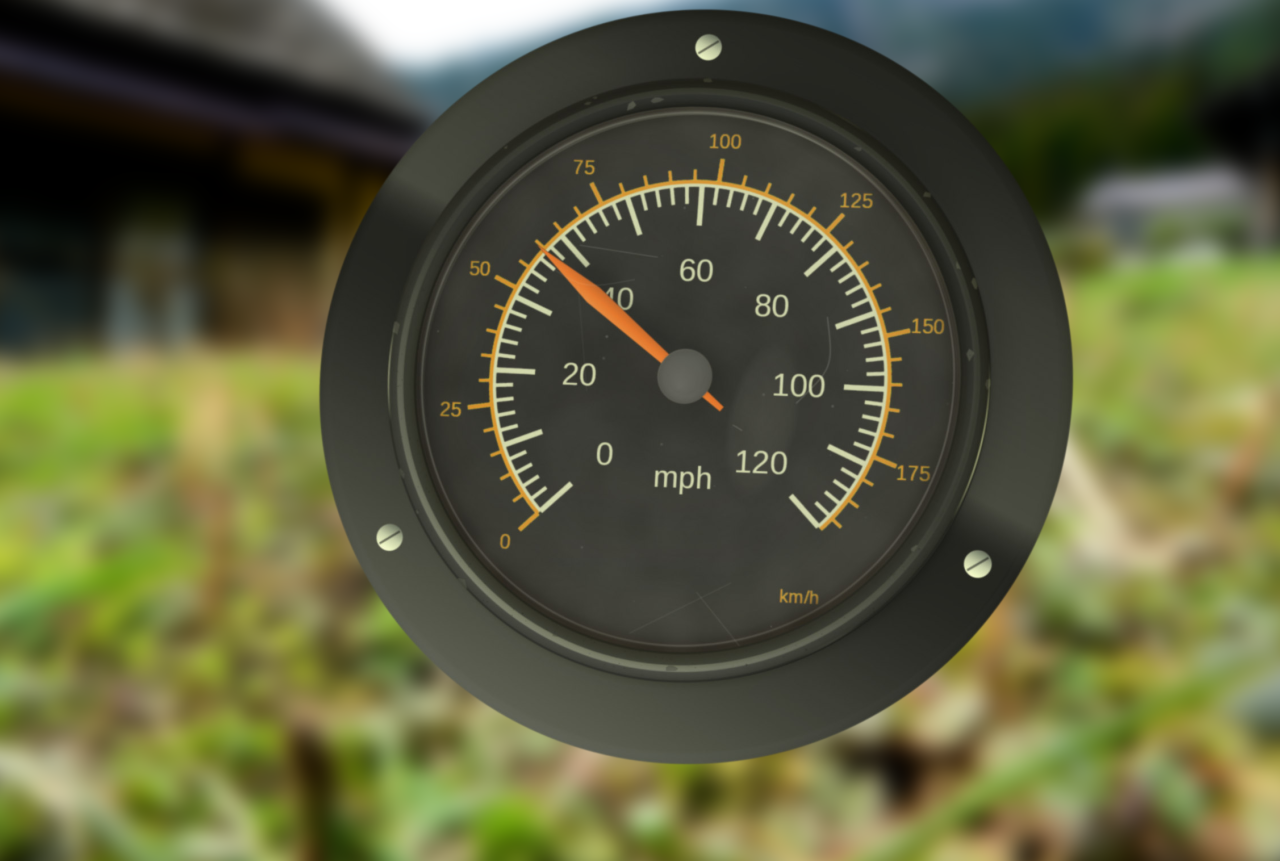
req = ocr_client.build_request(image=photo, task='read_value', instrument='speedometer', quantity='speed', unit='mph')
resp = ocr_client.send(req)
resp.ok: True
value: 37 mph
